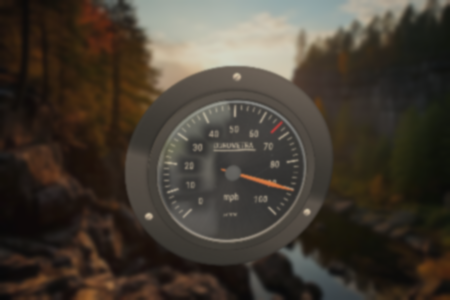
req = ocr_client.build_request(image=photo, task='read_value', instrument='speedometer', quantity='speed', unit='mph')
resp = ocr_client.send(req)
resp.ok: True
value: 90 mph
